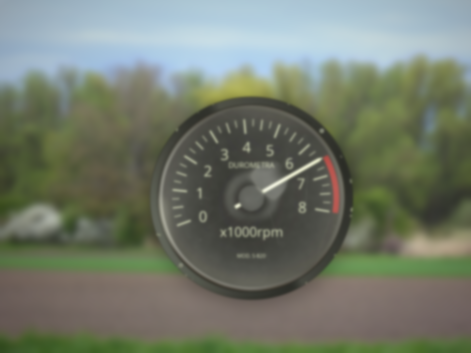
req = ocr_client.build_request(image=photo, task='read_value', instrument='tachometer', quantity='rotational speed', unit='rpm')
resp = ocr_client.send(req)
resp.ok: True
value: 6500 rpm
